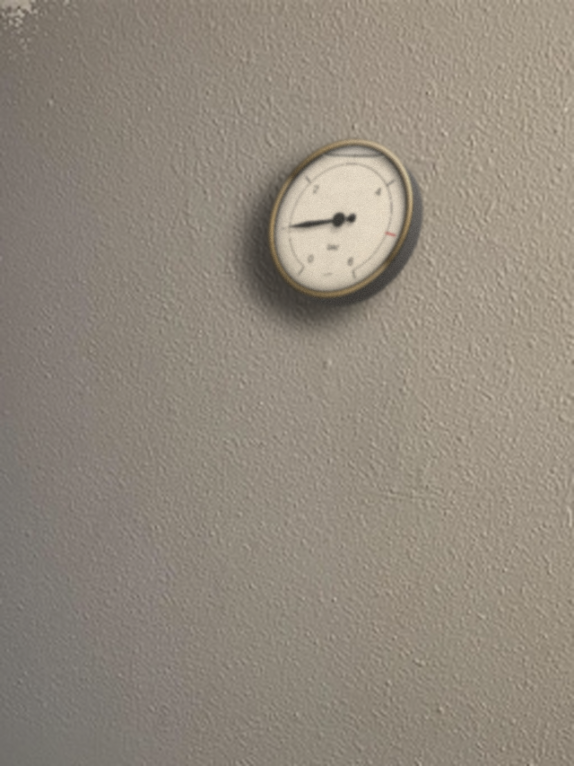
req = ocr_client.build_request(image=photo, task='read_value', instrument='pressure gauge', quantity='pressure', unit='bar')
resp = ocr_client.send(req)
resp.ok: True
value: 1 bar
